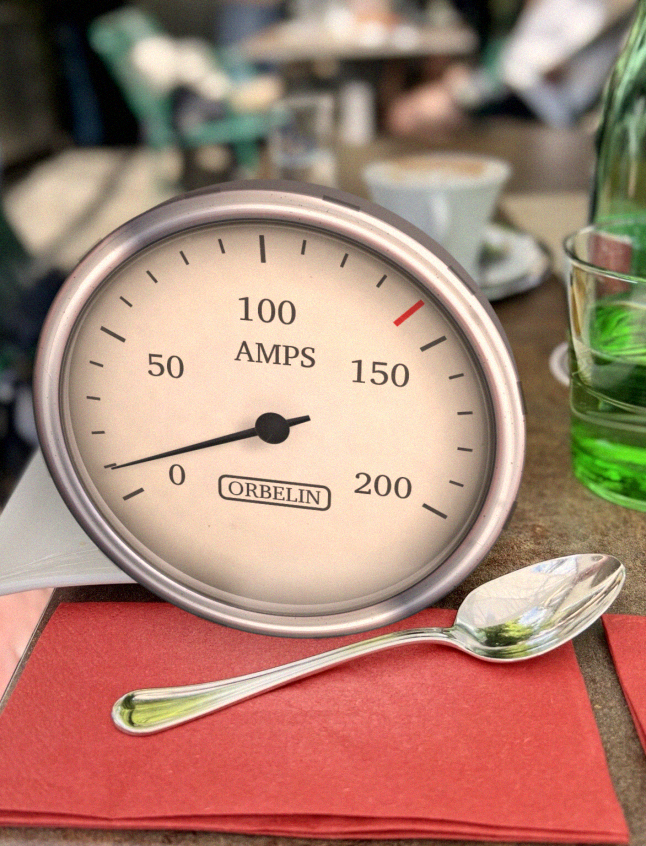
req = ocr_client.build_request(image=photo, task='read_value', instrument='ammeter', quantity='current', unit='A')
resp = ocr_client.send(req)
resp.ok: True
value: 10 A
